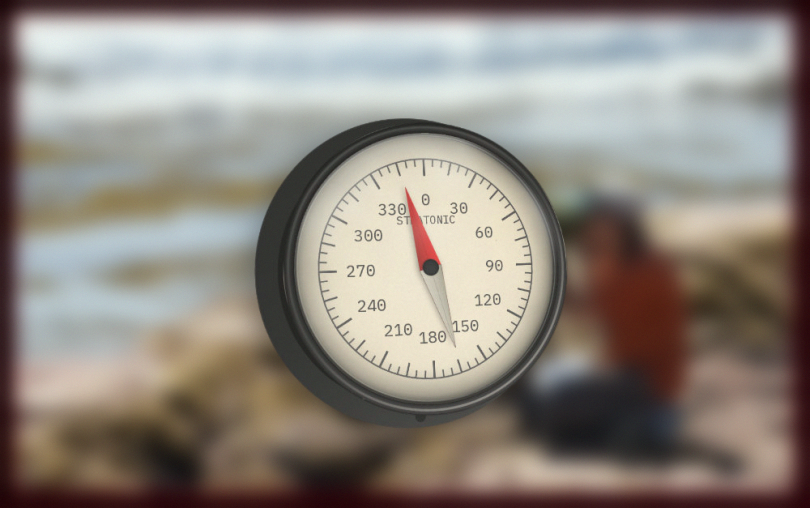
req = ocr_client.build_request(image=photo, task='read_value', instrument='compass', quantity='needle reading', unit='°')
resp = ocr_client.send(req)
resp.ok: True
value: 345 °
